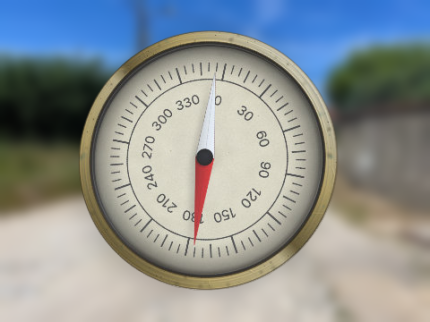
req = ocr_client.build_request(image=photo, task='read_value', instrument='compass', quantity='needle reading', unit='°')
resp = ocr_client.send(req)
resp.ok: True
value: 175 °
